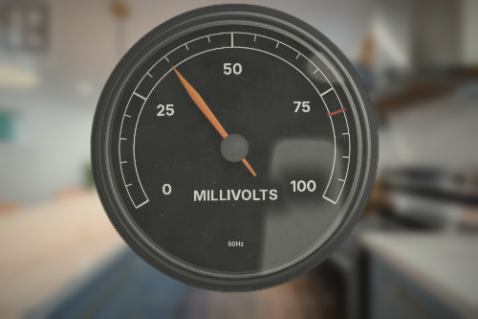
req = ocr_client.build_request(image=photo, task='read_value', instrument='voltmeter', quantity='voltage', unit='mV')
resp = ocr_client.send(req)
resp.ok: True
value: 35 mV
